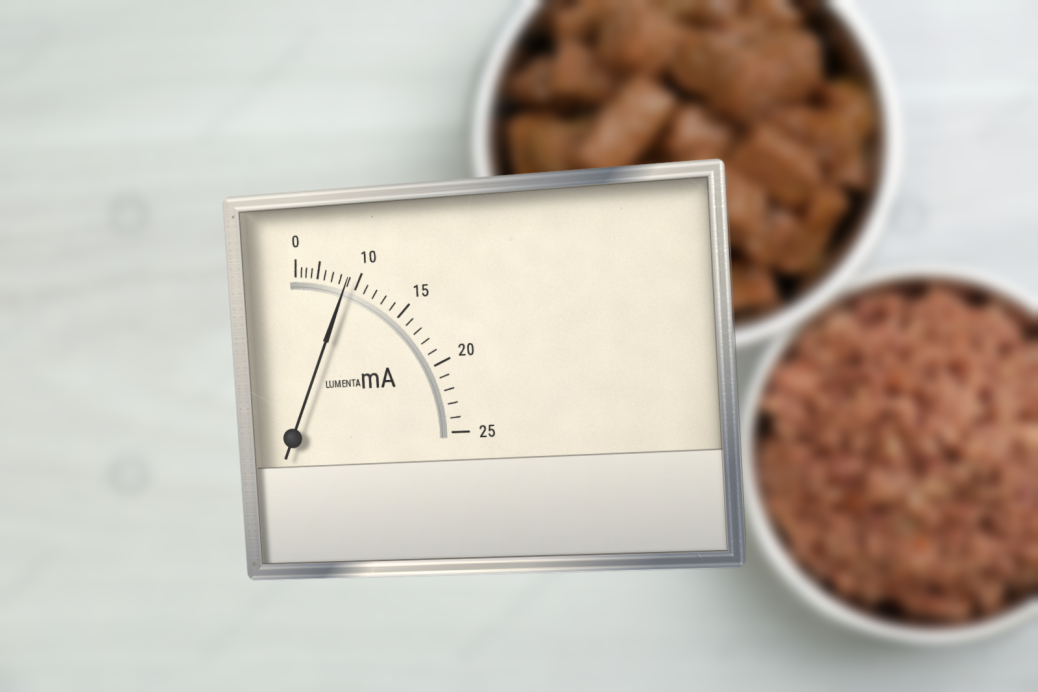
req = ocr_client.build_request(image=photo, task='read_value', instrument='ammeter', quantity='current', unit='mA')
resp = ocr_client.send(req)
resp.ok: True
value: 9 mA
